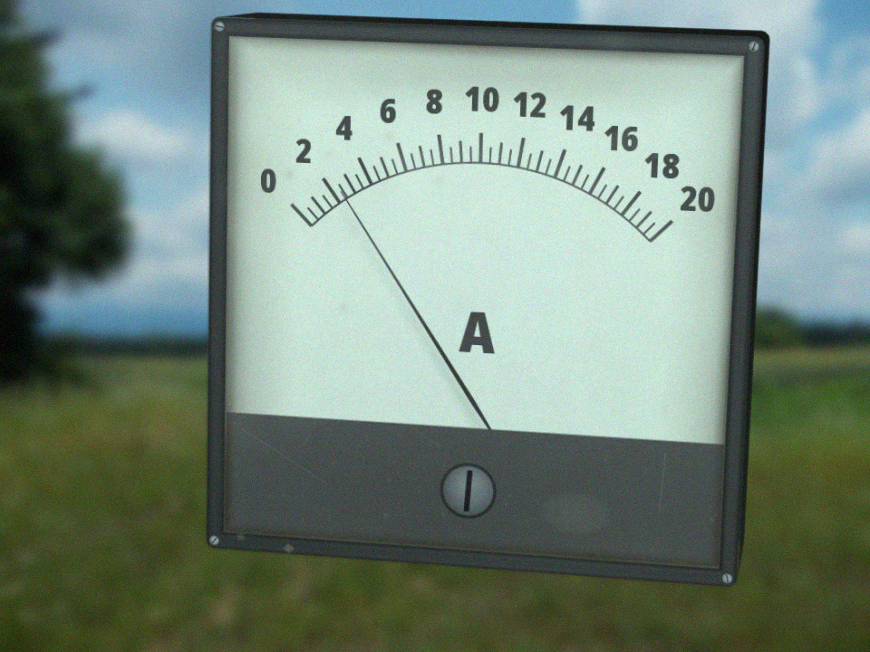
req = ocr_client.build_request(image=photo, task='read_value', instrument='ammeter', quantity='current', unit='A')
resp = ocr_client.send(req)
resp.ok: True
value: 2.5 A
